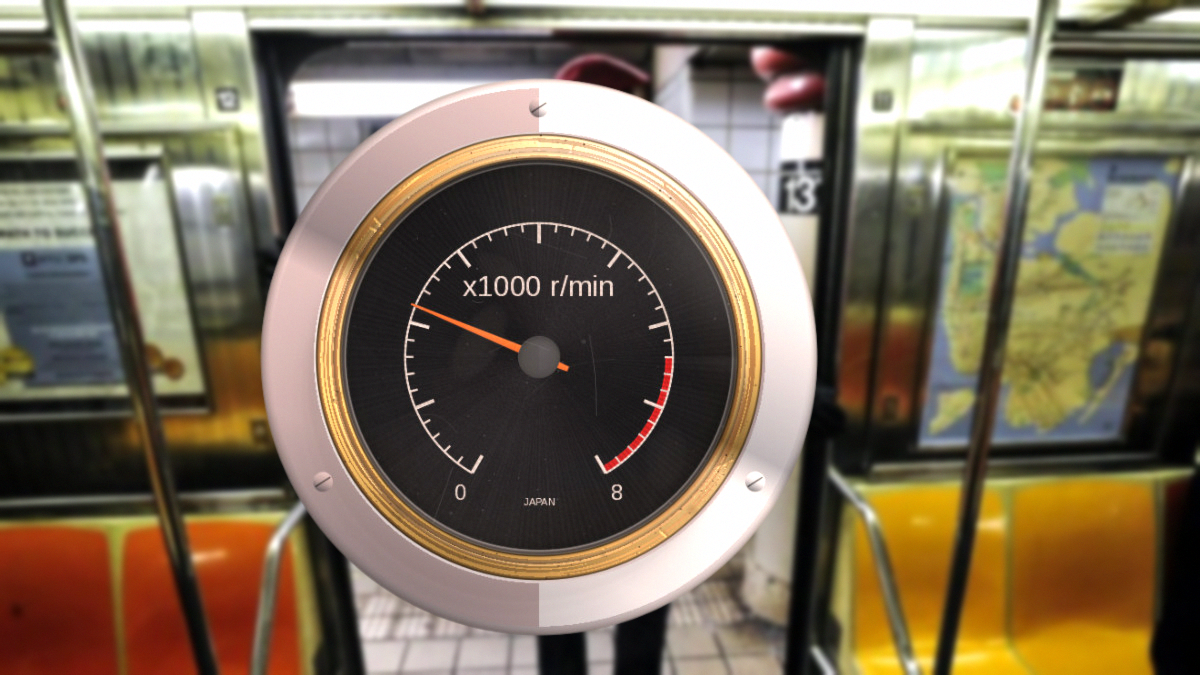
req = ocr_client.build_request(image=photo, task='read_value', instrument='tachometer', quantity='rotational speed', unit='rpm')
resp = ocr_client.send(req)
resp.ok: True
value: 2200 rpm
